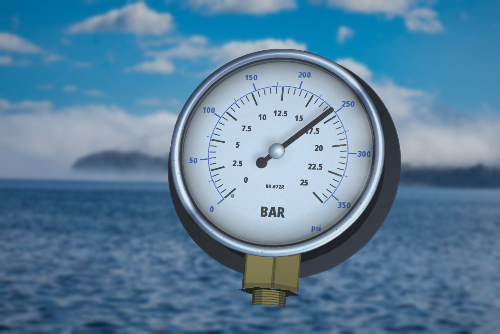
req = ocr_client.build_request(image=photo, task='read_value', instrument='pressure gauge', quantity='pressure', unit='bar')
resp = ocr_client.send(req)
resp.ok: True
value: 17 bar
